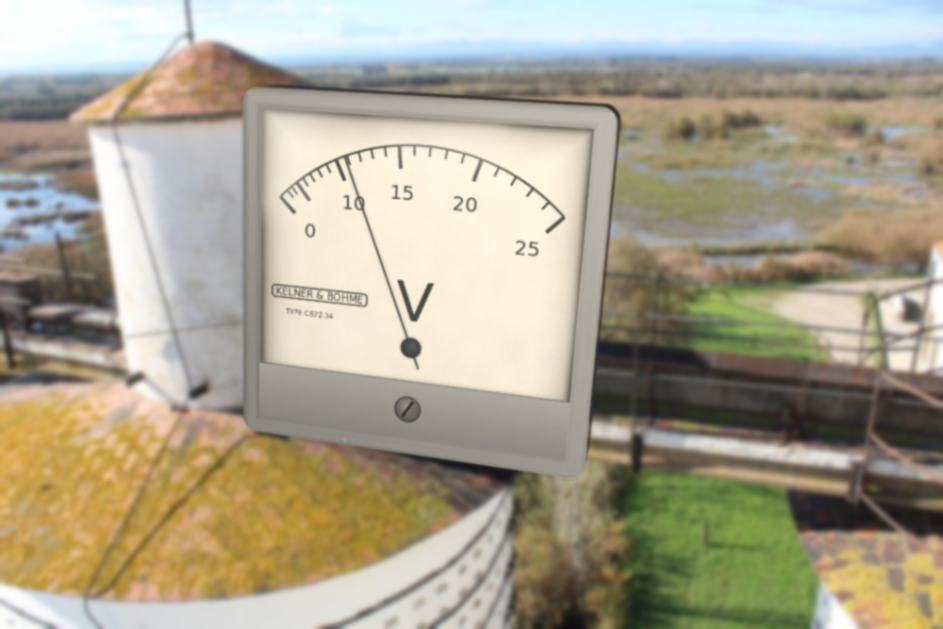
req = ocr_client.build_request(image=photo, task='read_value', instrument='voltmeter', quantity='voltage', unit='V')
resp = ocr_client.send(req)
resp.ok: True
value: 11 V
